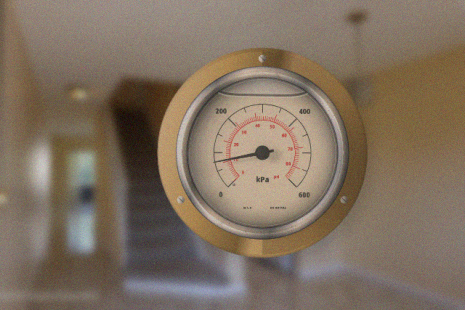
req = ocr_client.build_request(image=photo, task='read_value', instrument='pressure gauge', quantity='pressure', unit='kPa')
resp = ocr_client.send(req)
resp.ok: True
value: 75 kPa
